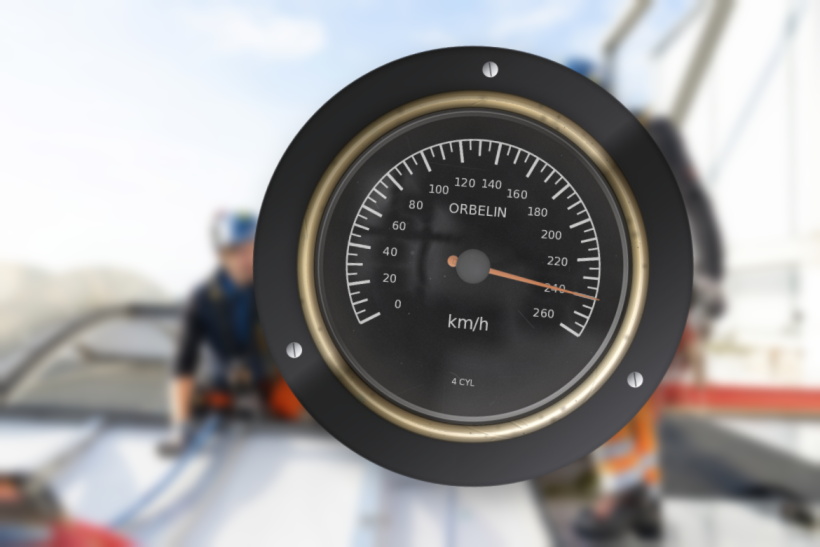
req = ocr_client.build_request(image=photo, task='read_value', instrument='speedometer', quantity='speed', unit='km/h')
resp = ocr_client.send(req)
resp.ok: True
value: 240 km/h
